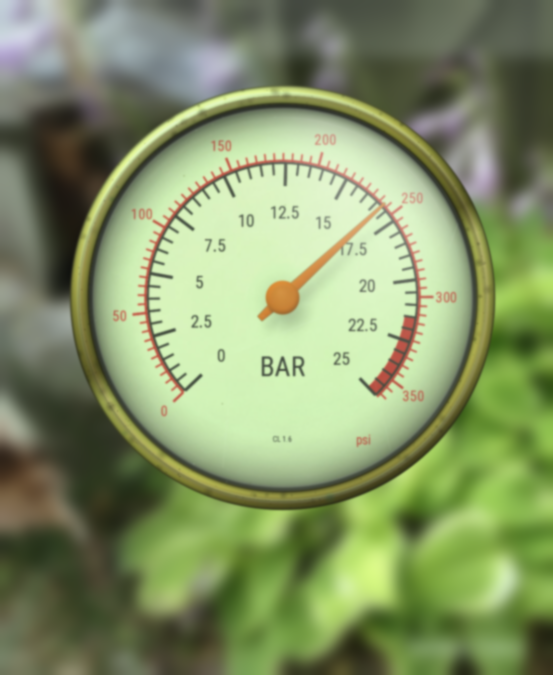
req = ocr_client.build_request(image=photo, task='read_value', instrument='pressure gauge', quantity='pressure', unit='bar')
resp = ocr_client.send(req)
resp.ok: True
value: 16.75 bar
